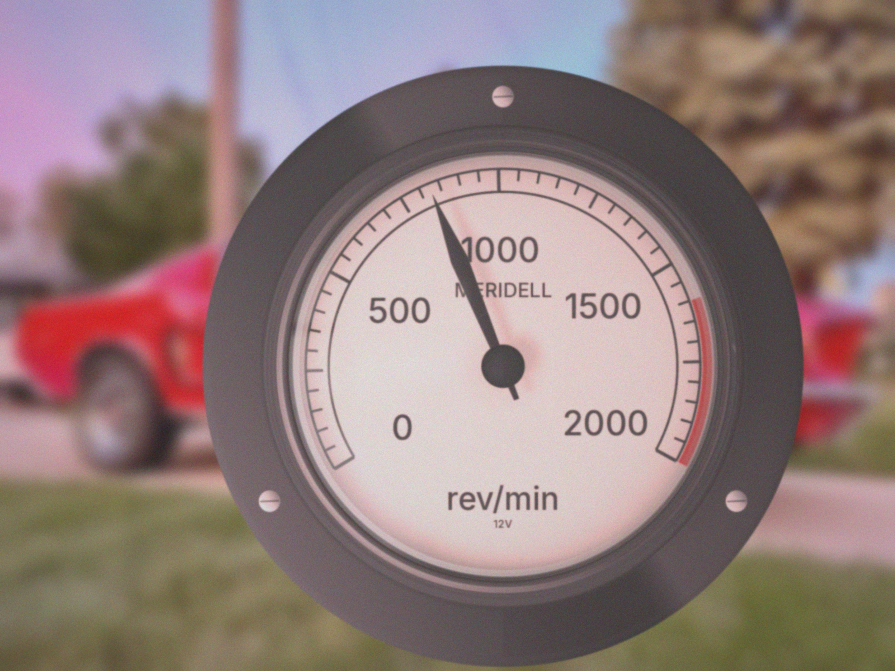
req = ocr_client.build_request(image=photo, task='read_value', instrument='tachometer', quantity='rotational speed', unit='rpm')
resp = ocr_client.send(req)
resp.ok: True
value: 825 rpm
